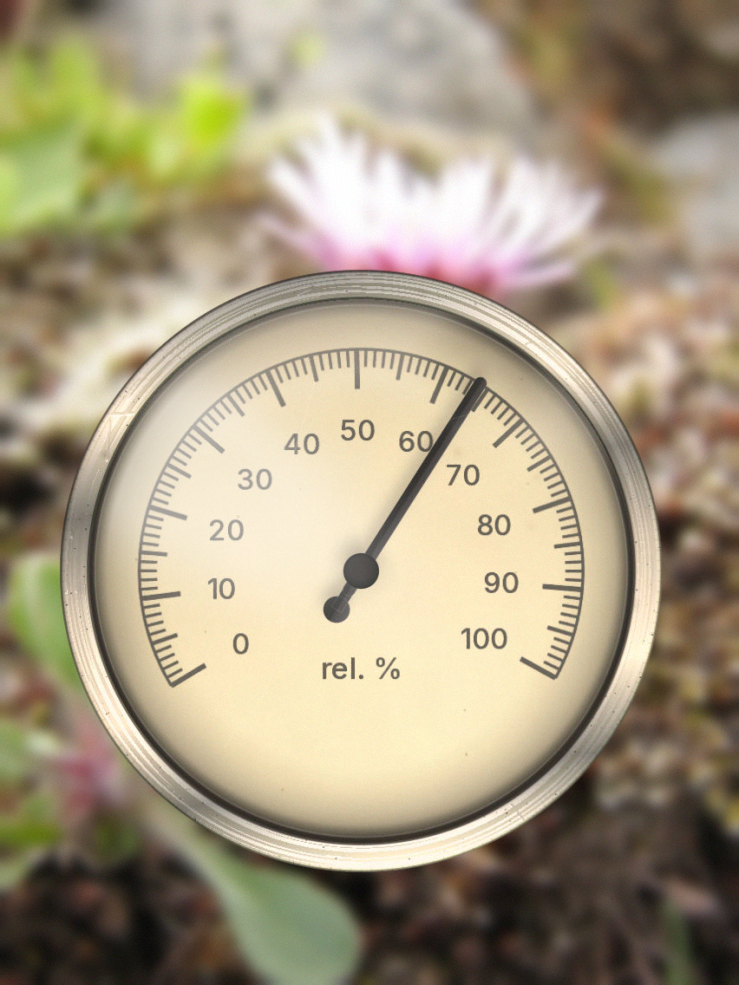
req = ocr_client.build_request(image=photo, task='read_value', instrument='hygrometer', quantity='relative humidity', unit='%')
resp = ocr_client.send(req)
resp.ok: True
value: 64 %
